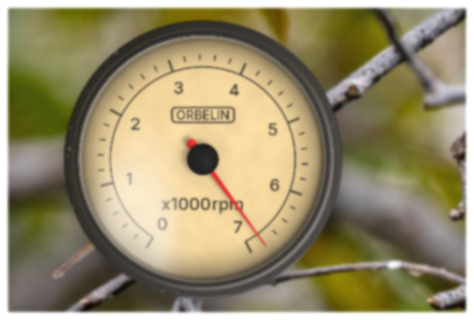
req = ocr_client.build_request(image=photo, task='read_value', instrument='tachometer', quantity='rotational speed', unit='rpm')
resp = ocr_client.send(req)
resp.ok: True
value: 6800 rpm
